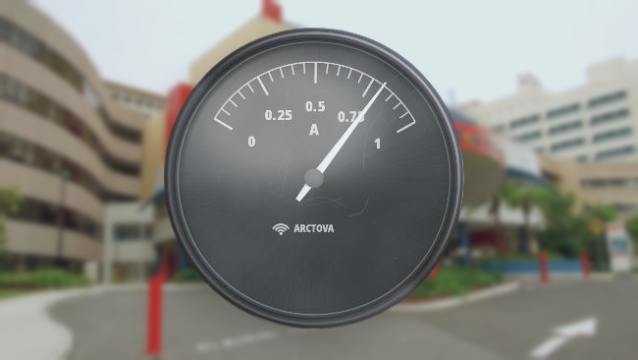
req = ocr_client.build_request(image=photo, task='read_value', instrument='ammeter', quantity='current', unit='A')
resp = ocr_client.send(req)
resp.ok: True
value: 0.8 A
